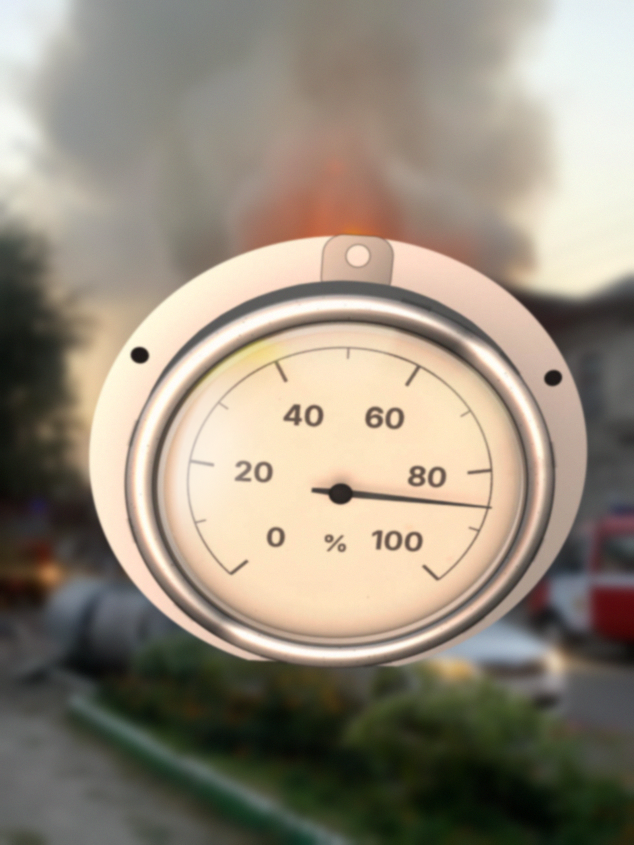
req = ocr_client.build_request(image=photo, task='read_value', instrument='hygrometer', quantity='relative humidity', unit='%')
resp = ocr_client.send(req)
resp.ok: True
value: 85 %
